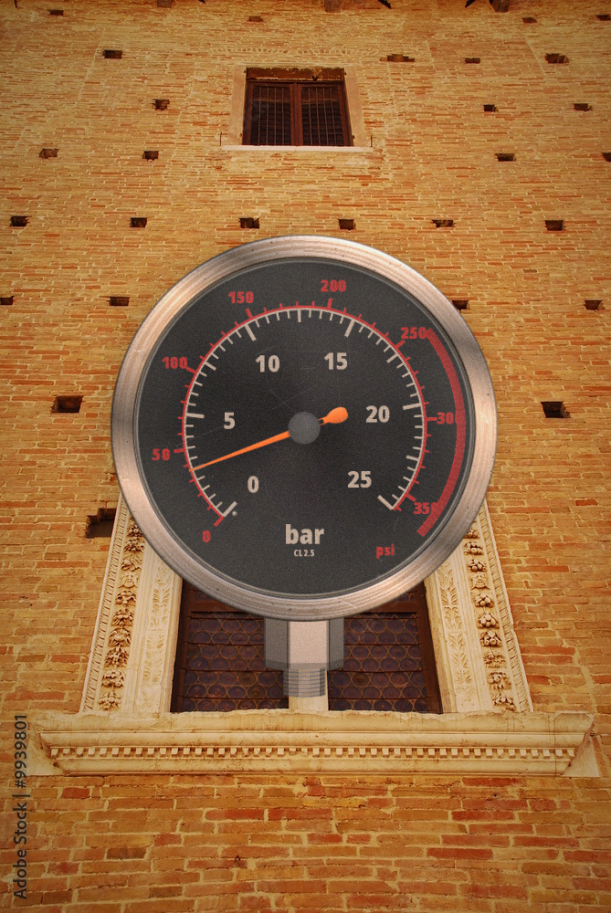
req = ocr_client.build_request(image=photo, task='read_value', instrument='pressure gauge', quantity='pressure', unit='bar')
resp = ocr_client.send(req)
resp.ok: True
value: 2.5 bar
